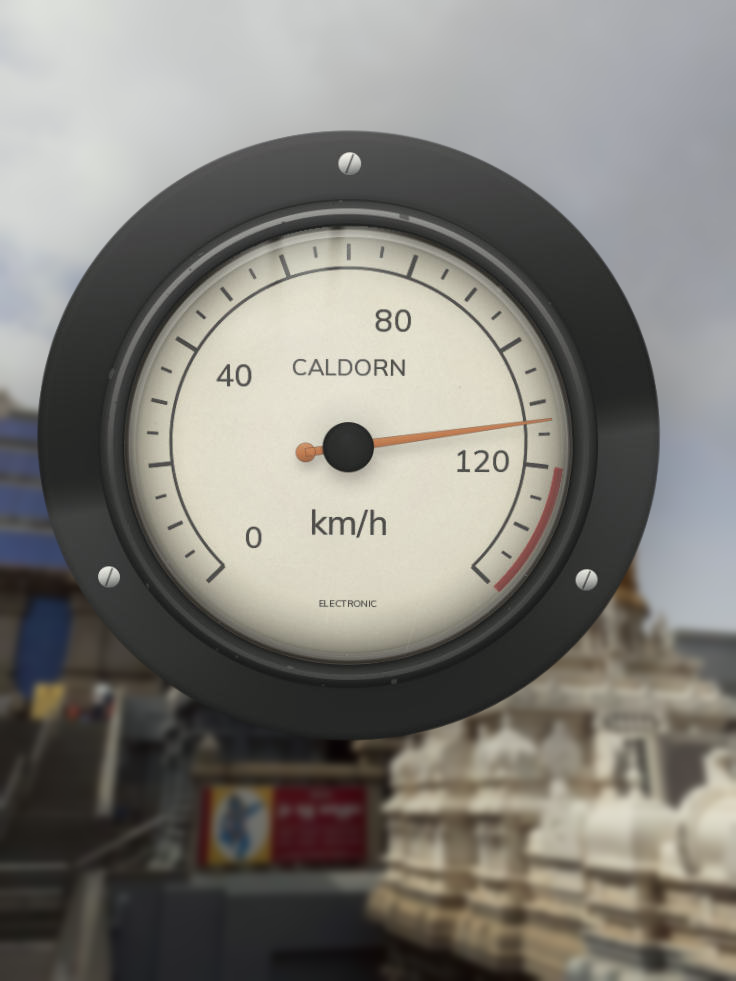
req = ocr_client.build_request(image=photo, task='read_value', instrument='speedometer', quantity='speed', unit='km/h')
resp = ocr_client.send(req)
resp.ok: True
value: 112.5 km/h
